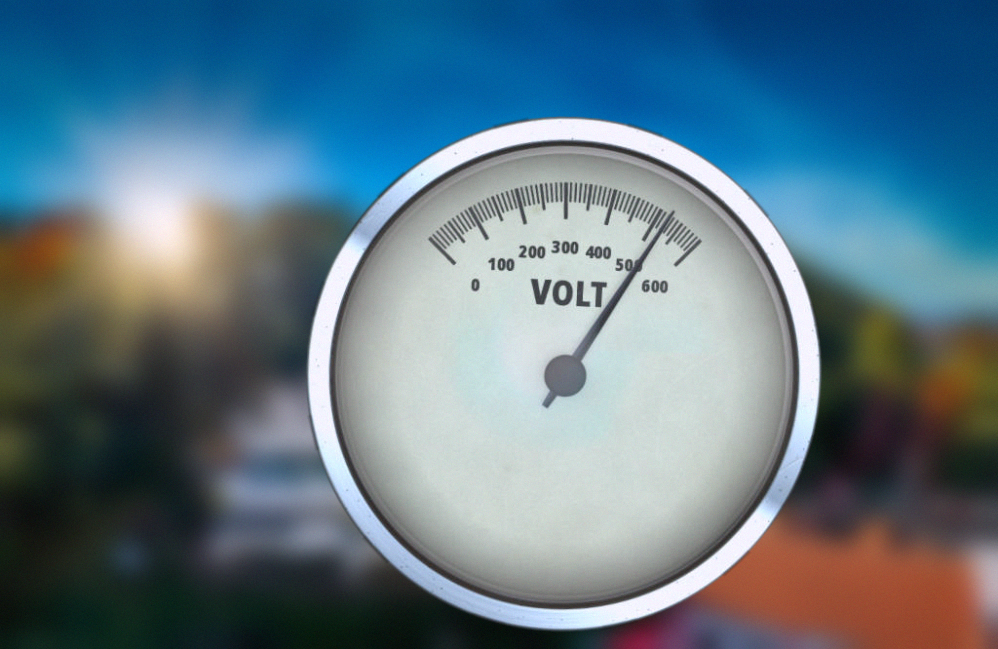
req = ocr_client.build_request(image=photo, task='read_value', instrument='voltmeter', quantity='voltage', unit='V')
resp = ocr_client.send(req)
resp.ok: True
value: 520 V
